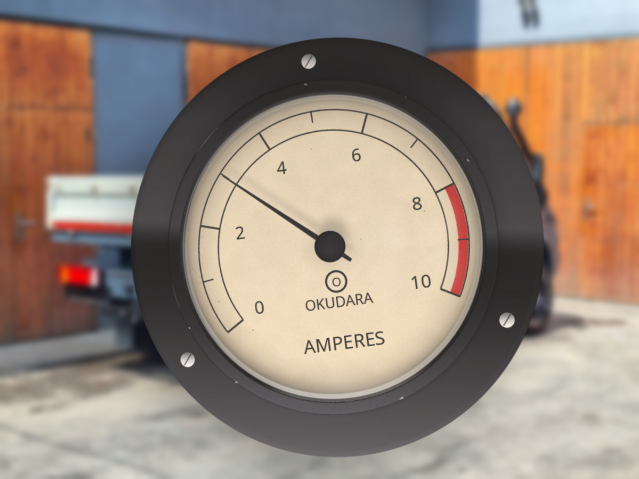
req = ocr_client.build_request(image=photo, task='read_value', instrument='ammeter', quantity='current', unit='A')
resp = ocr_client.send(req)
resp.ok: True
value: 3 A
